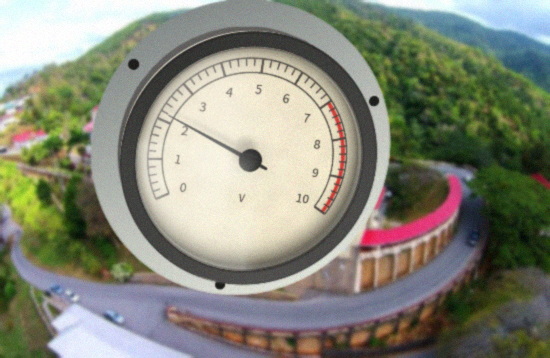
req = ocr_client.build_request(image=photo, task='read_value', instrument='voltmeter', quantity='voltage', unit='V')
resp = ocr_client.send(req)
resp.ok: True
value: 2.2 V
